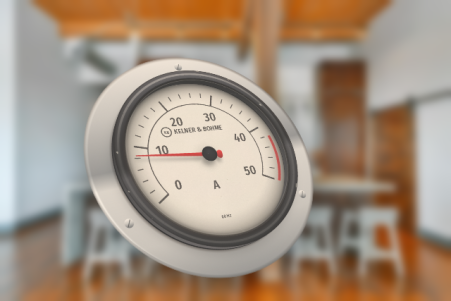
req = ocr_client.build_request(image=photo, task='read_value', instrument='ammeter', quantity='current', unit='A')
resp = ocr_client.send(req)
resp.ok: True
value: 8 A
